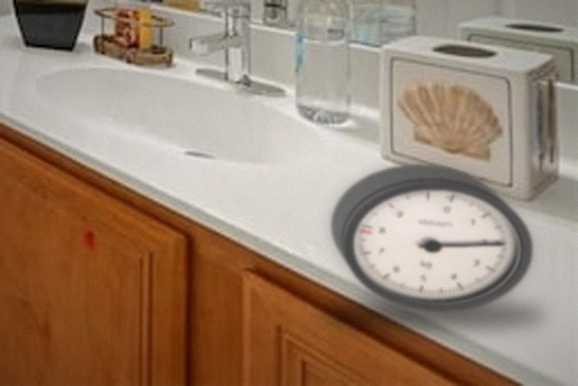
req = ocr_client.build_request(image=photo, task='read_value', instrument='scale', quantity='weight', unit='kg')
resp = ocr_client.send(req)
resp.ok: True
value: 2 kg
